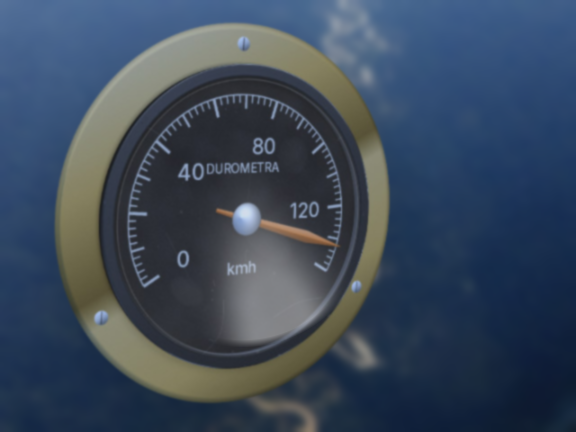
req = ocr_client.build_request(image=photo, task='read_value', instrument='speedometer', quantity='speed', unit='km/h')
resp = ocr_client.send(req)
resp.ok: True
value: 132 km/h
